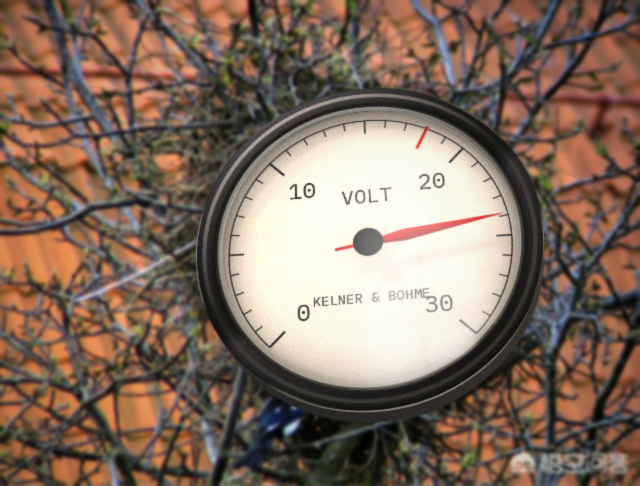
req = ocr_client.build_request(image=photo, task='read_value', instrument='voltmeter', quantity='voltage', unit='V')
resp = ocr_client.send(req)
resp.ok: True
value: 24 V
